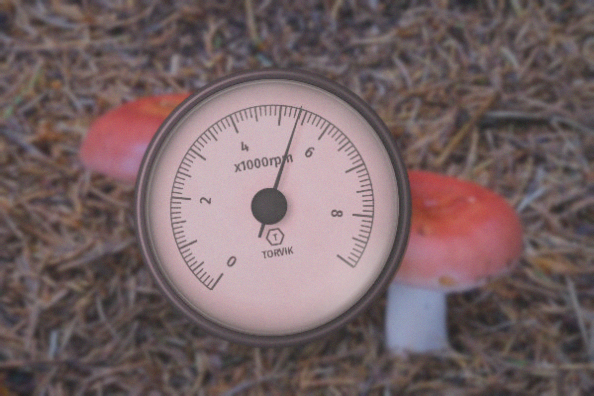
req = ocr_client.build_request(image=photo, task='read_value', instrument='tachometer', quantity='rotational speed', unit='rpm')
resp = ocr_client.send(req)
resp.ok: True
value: 5400 rpm
